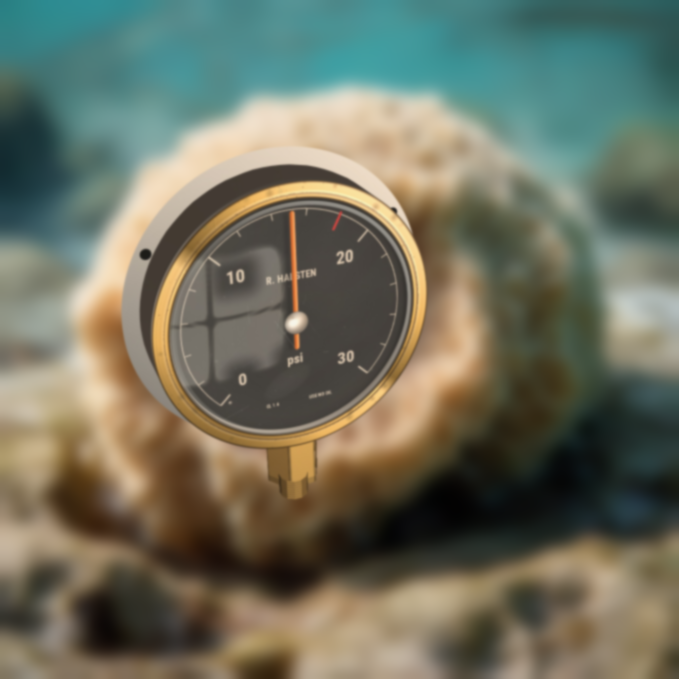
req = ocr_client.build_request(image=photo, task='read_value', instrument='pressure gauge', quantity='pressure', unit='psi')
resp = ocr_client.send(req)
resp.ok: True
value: 15 psi
